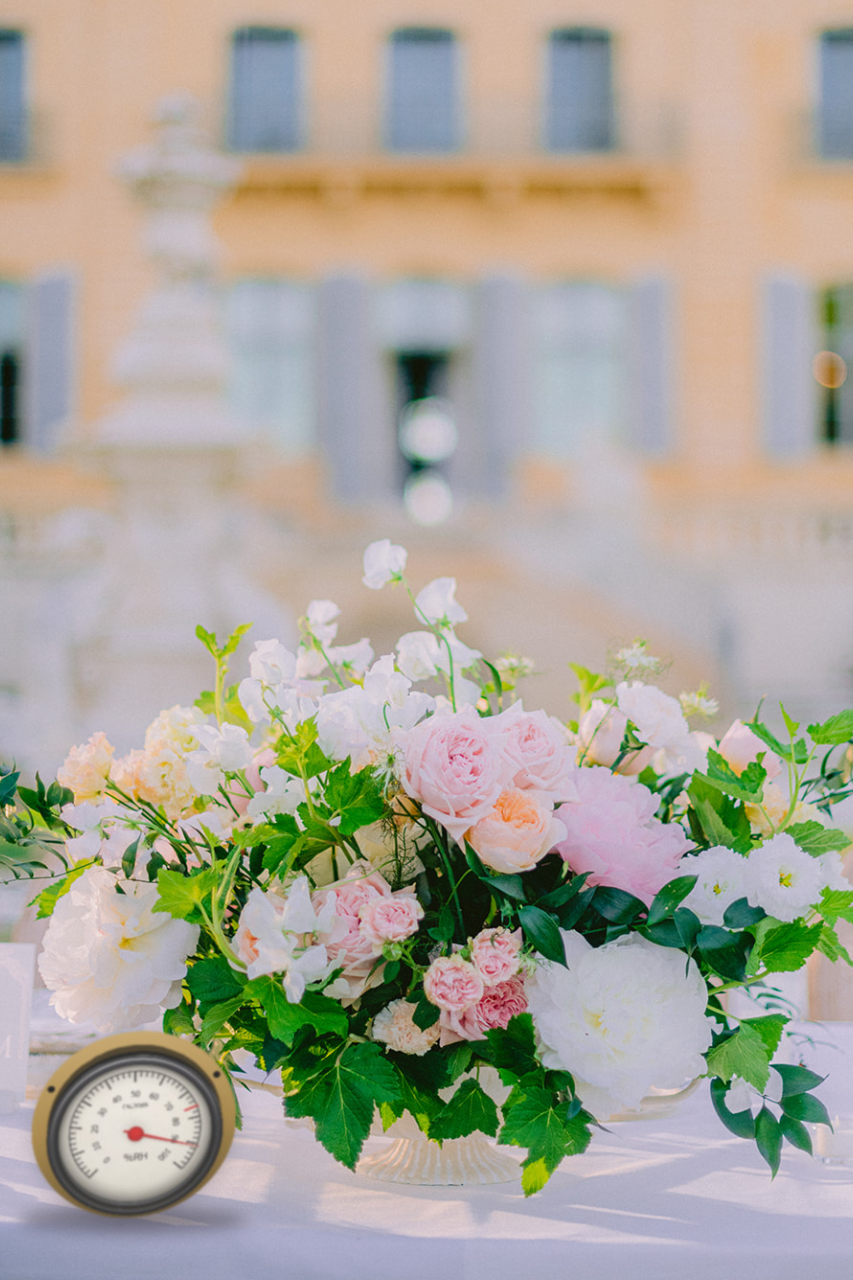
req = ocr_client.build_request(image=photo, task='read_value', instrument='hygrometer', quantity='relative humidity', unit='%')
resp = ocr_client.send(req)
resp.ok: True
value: 90 %
